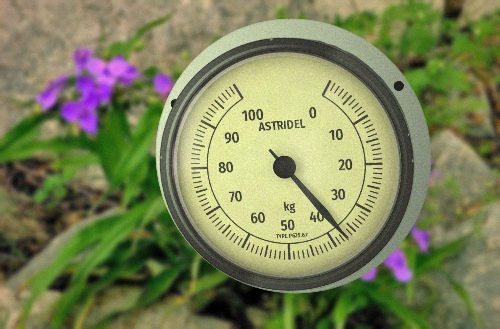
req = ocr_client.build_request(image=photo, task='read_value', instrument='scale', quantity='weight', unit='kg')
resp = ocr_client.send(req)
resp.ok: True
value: 37 kg
